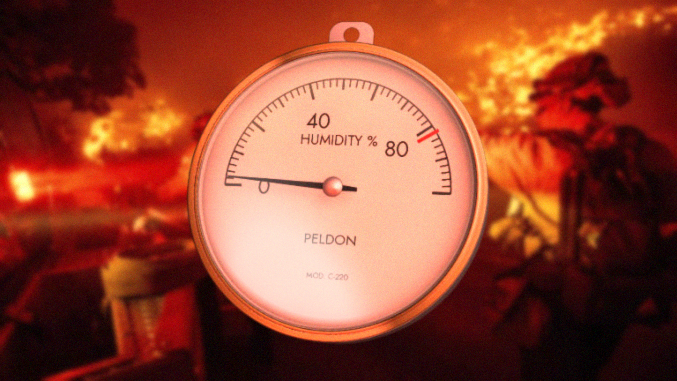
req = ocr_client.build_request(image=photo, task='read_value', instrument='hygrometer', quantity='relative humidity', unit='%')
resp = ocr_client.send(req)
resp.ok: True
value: 2 %
